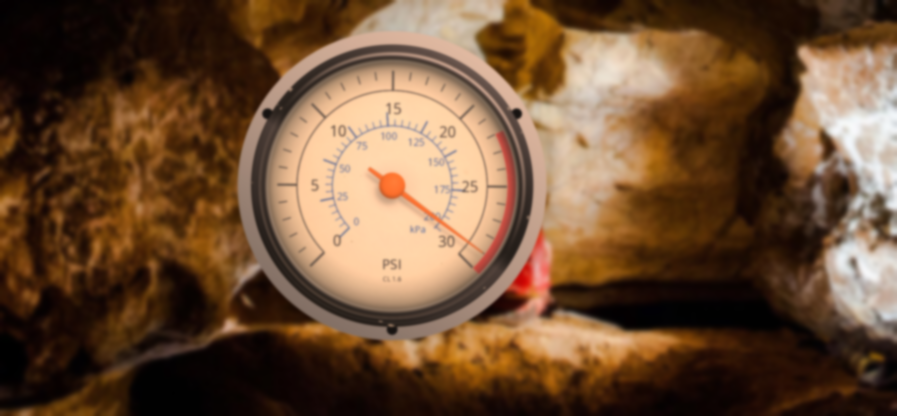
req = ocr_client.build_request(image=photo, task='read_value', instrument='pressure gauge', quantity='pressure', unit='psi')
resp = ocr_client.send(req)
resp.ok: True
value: 29 psi
